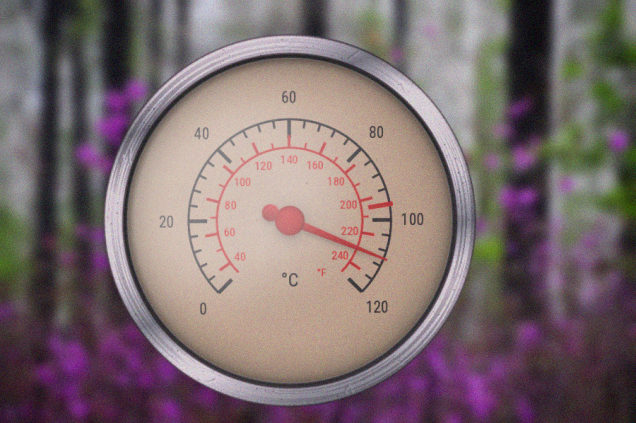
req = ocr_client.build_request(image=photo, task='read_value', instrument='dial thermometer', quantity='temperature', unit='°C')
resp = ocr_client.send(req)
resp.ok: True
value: 110 °C
